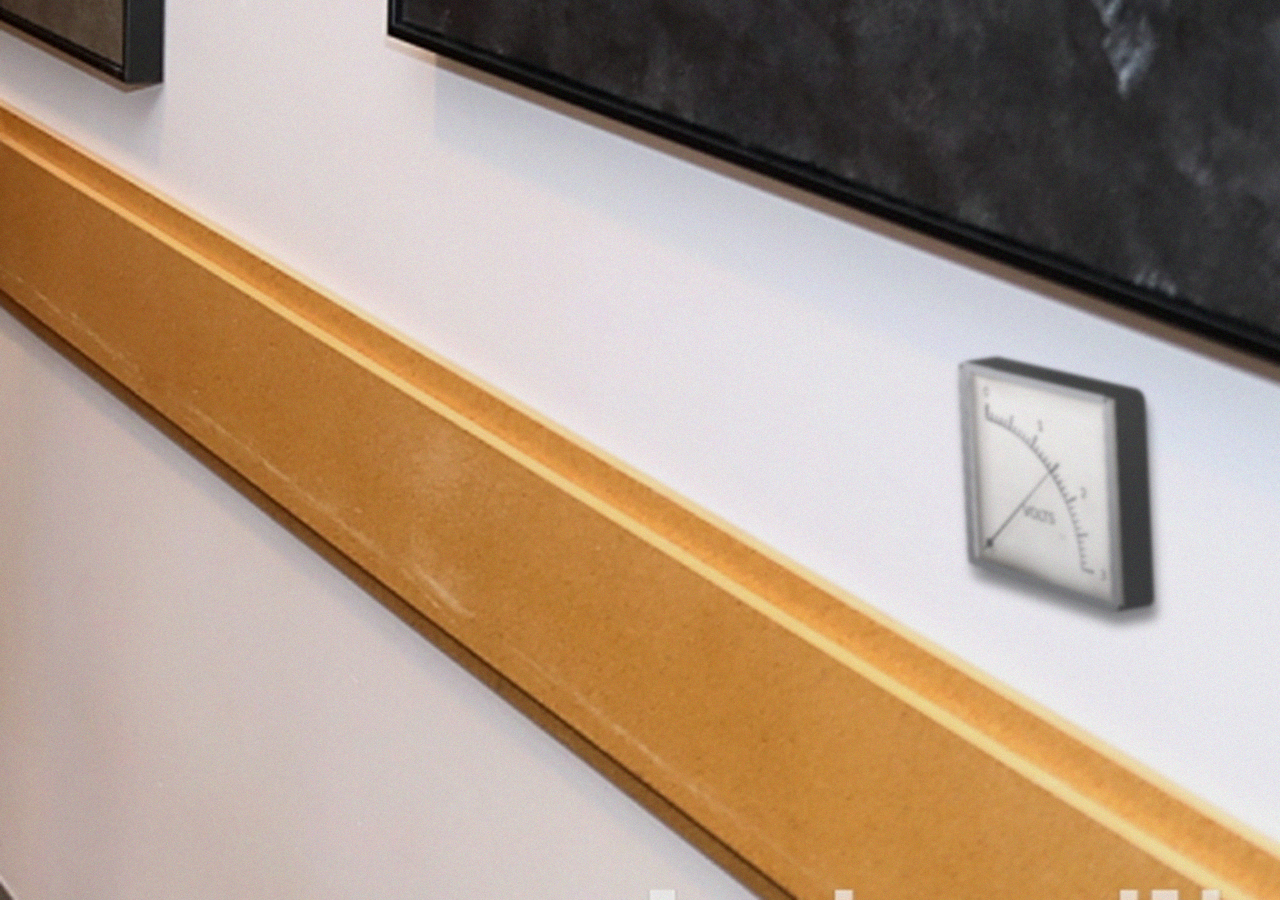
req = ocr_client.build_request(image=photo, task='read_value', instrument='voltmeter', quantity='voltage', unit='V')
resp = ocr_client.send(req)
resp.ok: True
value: 1.5 V
